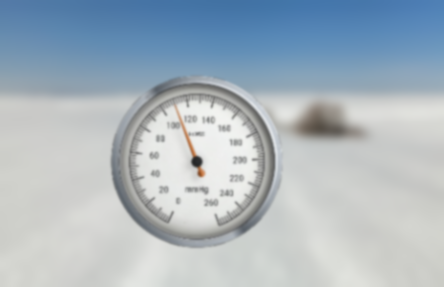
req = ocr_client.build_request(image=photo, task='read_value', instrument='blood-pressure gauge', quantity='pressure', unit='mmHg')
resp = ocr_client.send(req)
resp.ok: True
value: 110 mmHg
